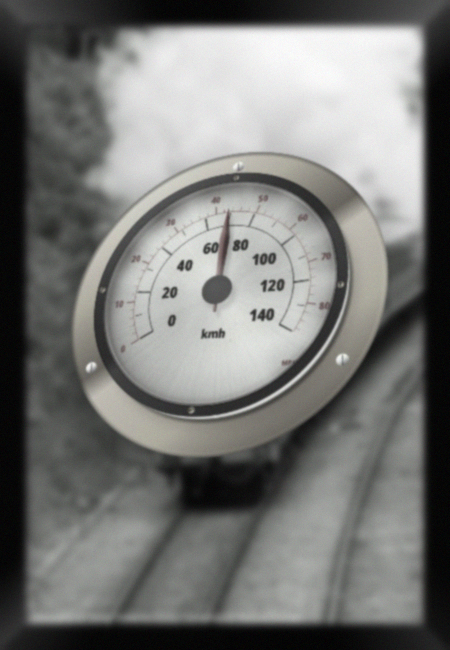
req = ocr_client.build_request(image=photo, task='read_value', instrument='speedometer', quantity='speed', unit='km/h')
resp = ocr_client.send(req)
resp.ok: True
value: 70 km/h
